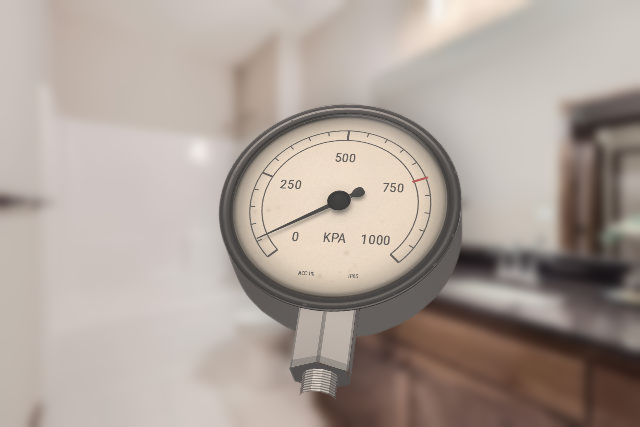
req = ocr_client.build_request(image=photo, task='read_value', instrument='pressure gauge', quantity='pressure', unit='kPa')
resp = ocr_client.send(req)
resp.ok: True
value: 50 kPa
